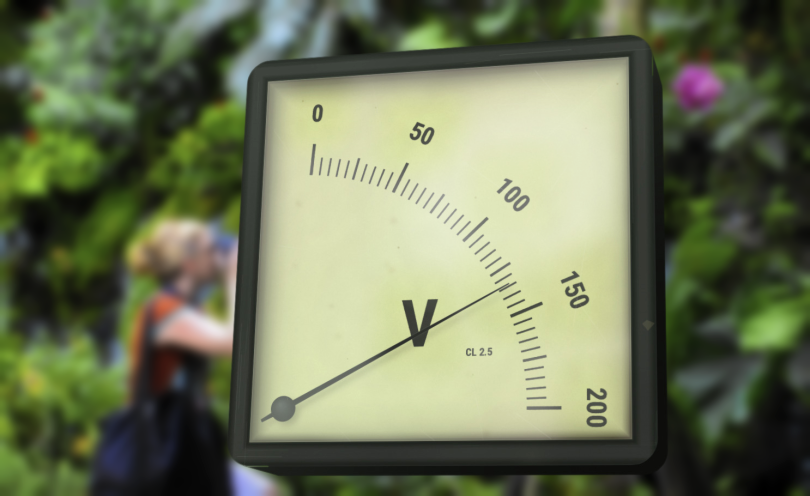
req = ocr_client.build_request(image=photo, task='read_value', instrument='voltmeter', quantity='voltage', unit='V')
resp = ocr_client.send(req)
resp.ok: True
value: 135 V
